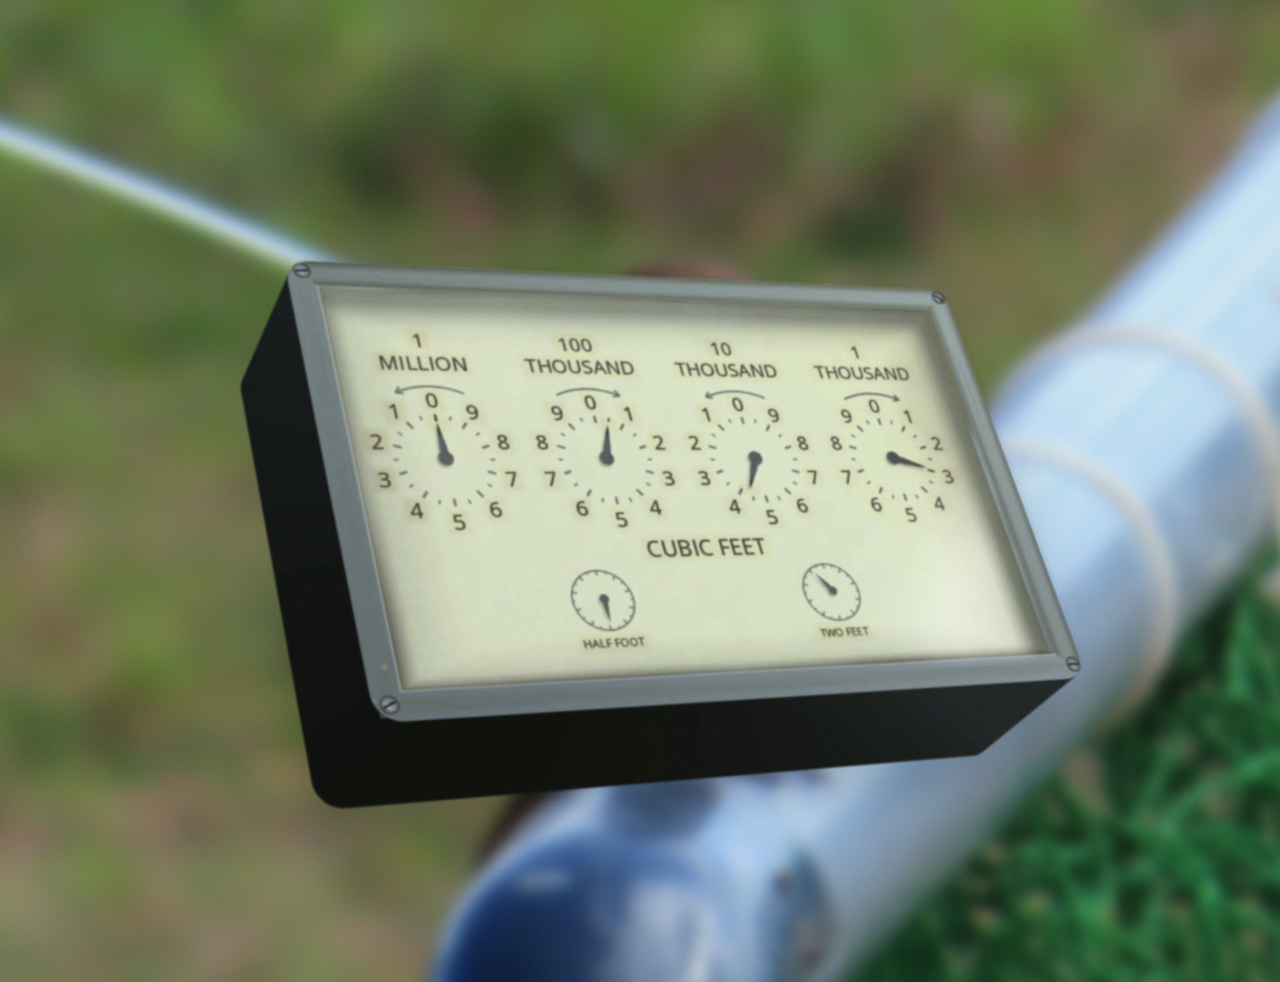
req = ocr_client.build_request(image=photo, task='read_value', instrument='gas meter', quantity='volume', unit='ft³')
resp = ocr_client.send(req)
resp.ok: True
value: 4300 ft³
